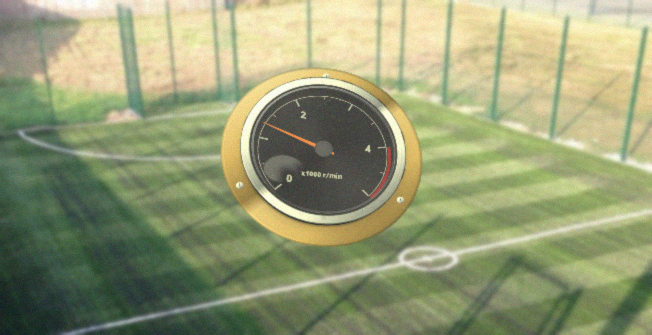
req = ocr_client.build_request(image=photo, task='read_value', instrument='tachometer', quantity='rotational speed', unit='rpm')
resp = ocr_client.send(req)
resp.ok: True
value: 1250 rpm
